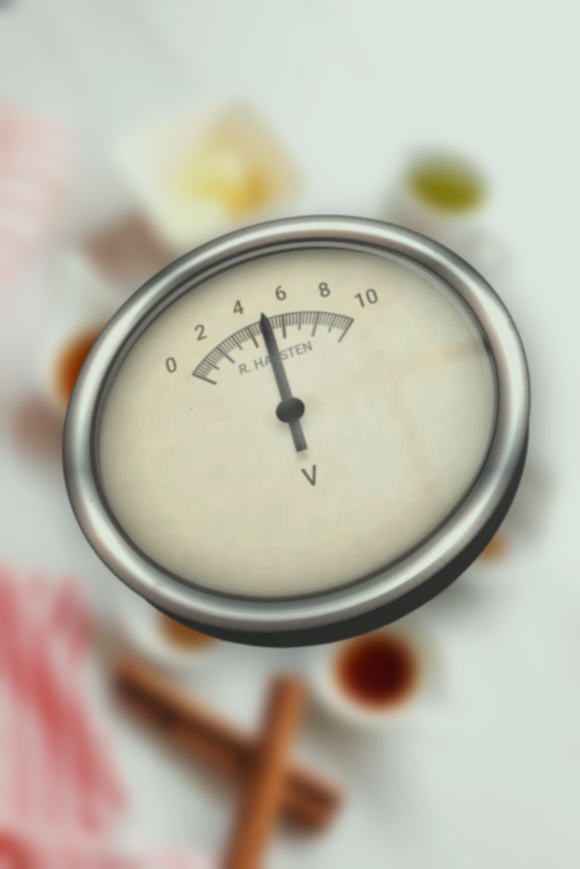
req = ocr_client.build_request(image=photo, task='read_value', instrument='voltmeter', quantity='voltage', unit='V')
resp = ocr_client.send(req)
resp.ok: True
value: 5 V
